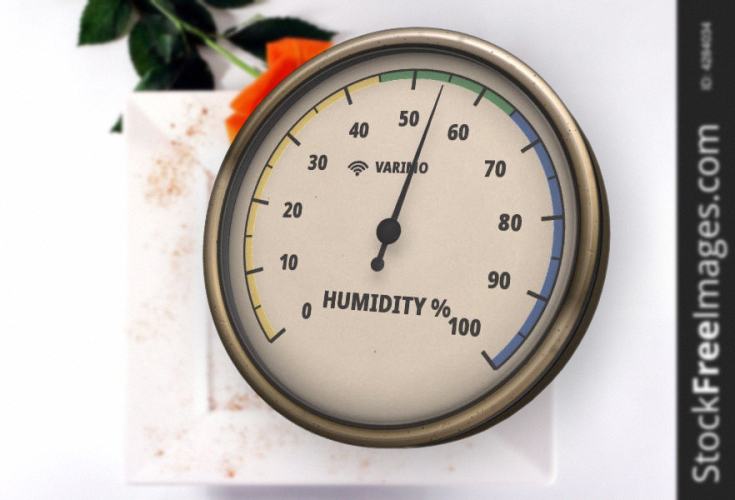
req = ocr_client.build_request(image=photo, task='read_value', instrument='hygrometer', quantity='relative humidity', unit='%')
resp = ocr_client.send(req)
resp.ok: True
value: 55 %
